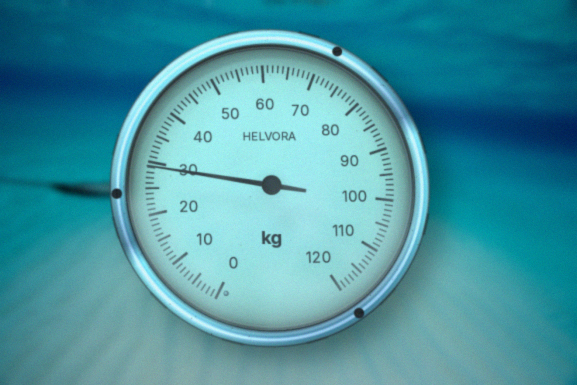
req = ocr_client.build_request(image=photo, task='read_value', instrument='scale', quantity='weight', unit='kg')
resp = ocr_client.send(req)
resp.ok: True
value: 29 kg
